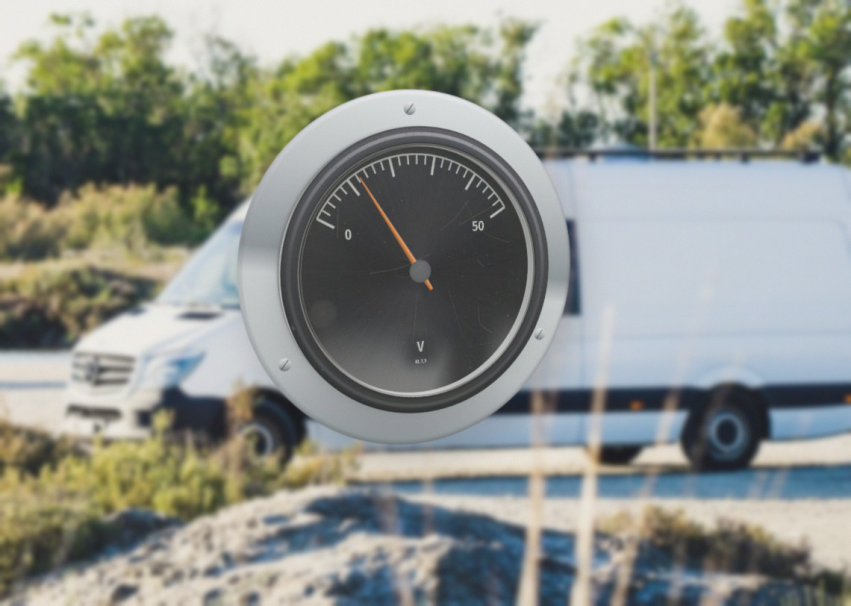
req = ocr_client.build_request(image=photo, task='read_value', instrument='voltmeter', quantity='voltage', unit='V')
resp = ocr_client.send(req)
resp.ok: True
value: 12 V
